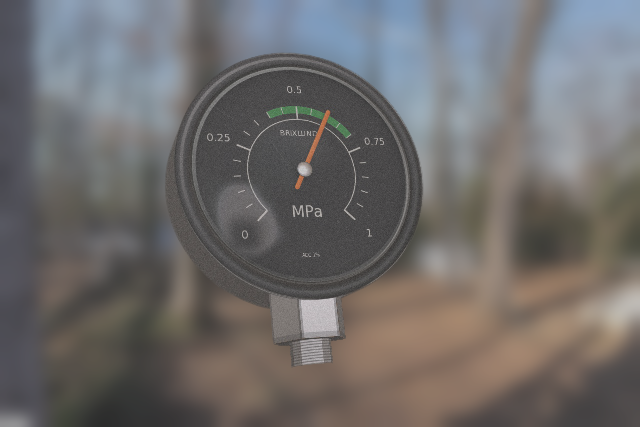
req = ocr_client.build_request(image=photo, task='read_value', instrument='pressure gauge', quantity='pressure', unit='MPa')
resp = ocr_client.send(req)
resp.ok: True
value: 0.6 MPa
